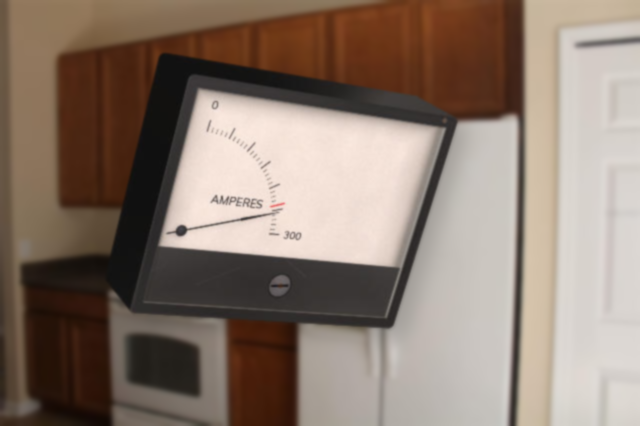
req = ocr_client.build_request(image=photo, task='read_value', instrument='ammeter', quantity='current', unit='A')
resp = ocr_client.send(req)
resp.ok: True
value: 250 A
